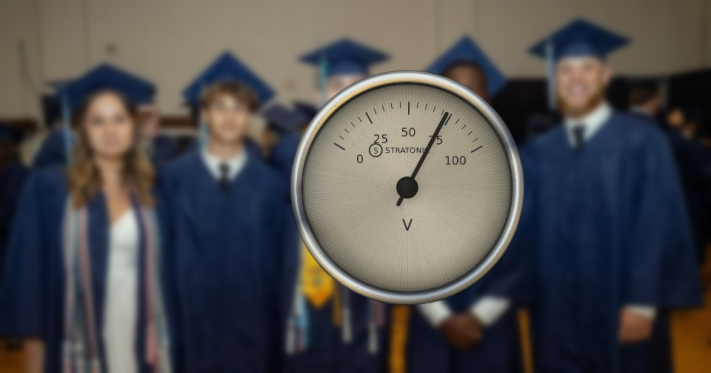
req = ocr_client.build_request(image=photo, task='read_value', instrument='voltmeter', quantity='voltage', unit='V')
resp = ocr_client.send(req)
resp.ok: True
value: 72.5 V
